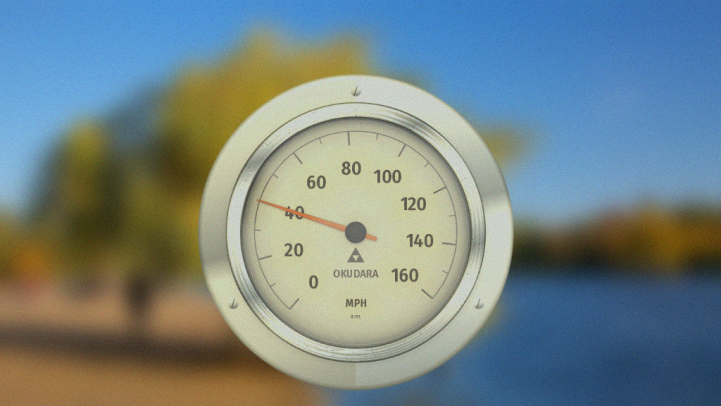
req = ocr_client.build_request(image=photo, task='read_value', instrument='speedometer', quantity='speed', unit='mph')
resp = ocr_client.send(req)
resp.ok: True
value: 40 mph
